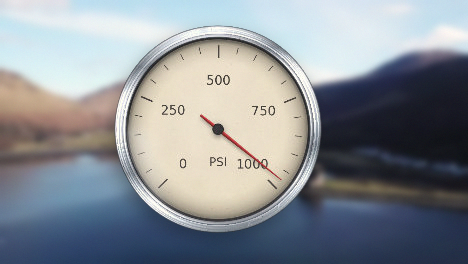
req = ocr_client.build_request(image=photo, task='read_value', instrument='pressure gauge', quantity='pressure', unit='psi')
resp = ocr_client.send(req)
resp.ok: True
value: 975 psi
